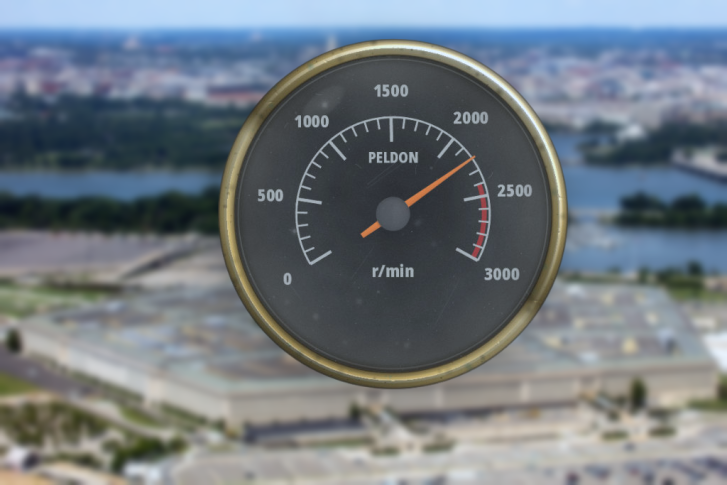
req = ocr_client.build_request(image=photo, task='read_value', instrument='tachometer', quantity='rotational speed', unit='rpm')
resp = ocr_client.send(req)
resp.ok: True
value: 2200 rpm
